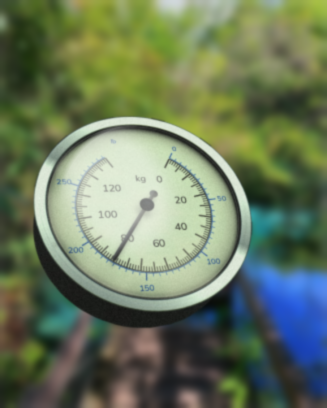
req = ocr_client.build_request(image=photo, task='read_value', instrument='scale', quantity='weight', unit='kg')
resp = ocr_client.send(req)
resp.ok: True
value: 80 kg
